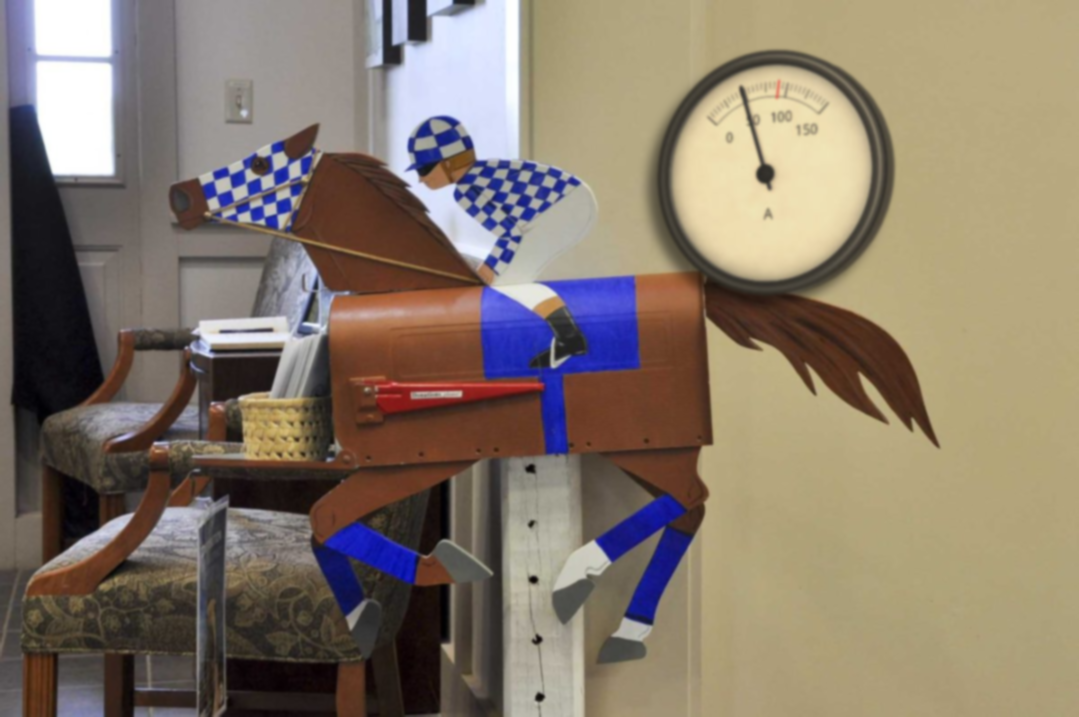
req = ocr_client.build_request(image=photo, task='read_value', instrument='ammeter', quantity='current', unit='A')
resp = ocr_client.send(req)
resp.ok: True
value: 50 A
